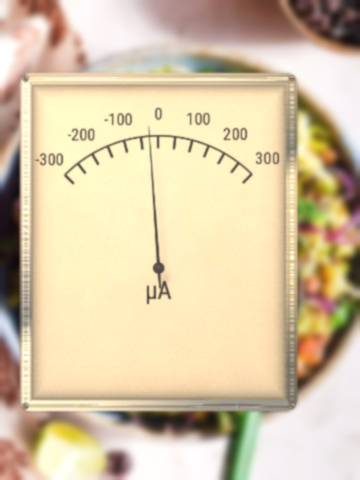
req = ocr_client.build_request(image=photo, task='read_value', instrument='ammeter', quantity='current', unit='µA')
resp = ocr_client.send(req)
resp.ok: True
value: -25 µA
